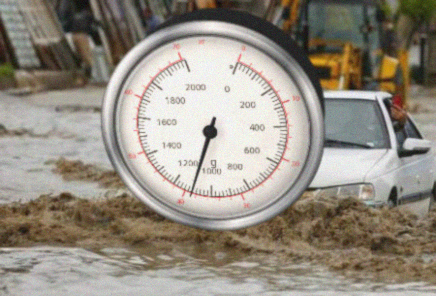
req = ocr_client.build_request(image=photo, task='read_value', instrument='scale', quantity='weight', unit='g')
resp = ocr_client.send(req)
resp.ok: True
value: 1100 g
